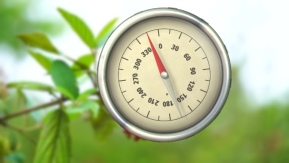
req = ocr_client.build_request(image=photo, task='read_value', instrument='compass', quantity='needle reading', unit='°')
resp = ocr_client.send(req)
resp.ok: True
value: 345 °
